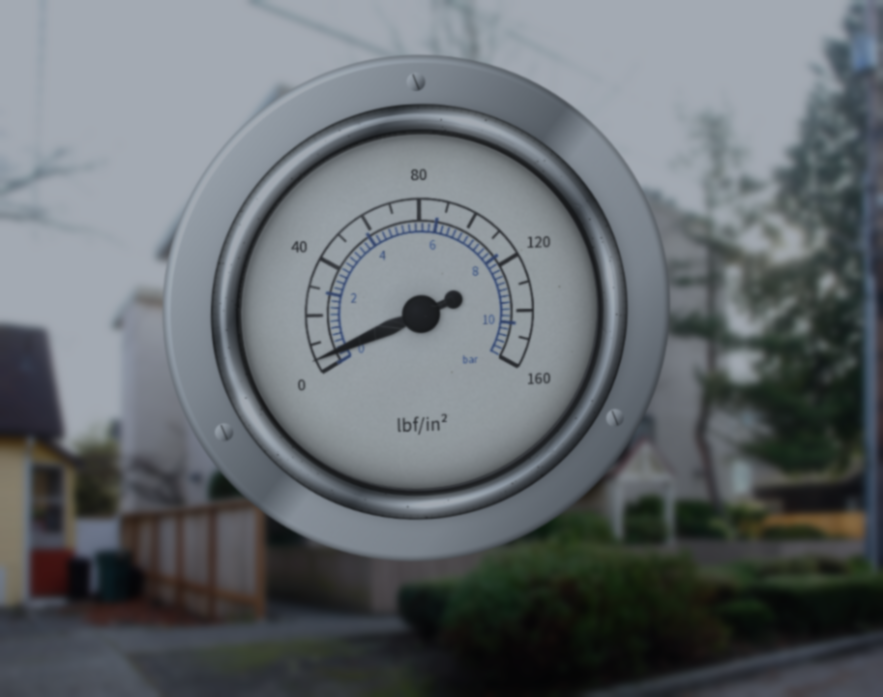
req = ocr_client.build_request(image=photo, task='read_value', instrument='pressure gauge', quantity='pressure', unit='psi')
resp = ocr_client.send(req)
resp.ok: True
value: 5 psi
